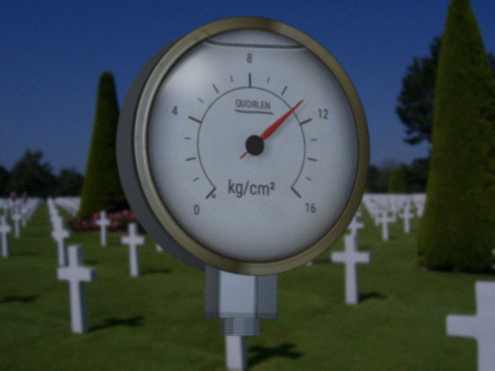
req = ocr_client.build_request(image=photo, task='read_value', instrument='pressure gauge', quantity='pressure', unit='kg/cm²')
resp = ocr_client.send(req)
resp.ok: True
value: 11 kg/cm²
